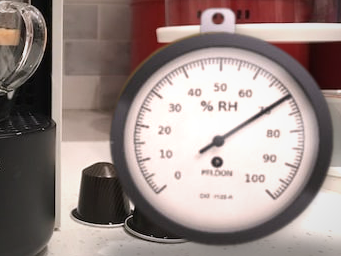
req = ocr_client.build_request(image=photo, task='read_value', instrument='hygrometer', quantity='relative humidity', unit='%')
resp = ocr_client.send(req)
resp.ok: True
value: 70 %
